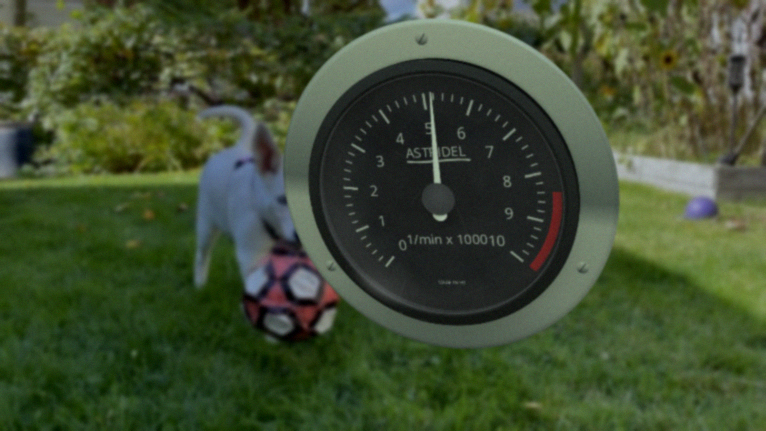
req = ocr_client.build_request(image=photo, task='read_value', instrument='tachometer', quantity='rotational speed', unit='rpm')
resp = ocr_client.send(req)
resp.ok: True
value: 5200 rpm
